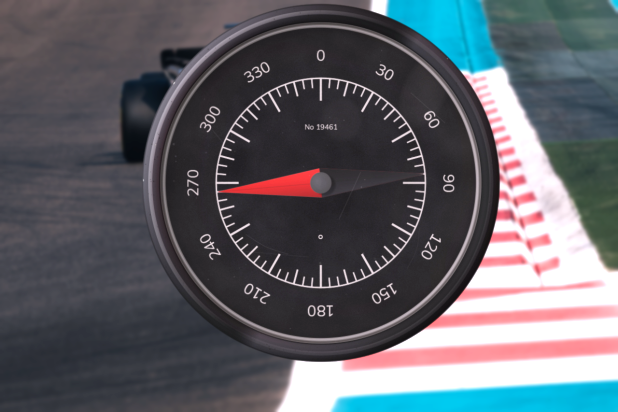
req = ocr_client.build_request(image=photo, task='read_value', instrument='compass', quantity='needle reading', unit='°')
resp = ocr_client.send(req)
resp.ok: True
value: 265 °
